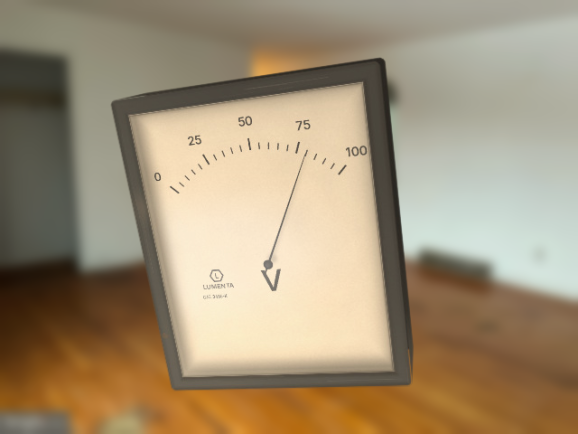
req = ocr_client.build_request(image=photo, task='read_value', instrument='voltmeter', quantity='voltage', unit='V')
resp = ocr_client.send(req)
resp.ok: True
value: 80 V
